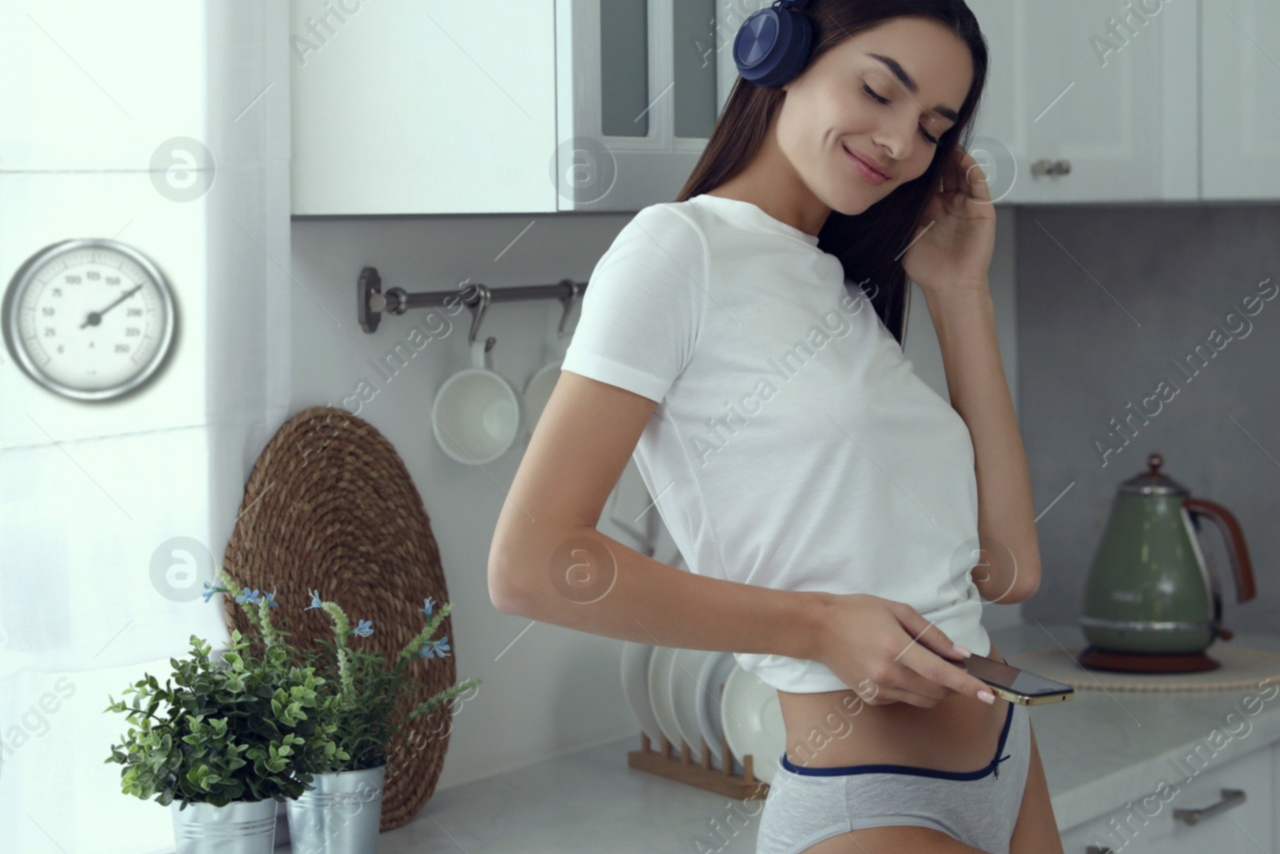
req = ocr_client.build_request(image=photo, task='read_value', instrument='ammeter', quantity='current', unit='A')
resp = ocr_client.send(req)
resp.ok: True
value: 175 A
